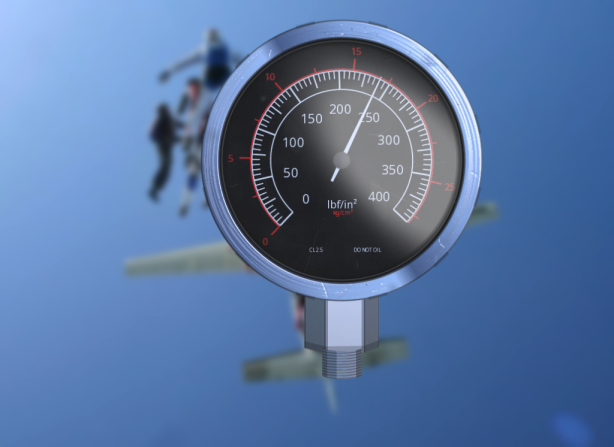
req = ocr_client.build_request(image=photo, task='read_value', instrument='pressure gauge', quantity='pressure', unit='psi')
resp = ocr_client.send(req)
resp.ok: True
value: 240 psi
